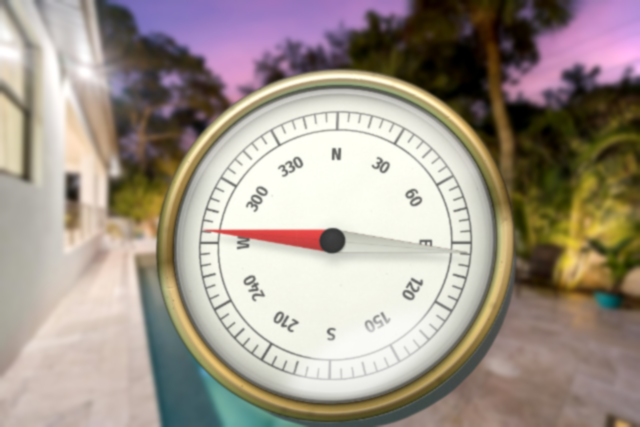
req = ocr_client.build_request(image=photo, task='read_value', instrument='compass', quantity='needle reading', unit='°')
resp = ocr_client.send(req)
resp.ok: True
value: 275 °
